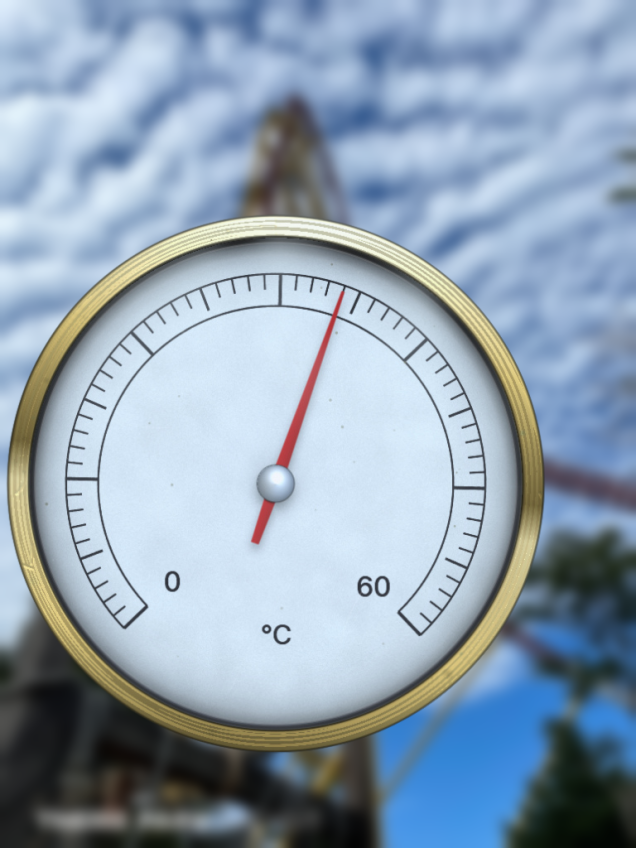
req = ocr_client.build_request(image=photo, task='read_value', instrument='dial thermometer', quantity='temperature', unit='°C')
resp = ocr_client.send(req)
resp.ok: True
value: 34 °C
